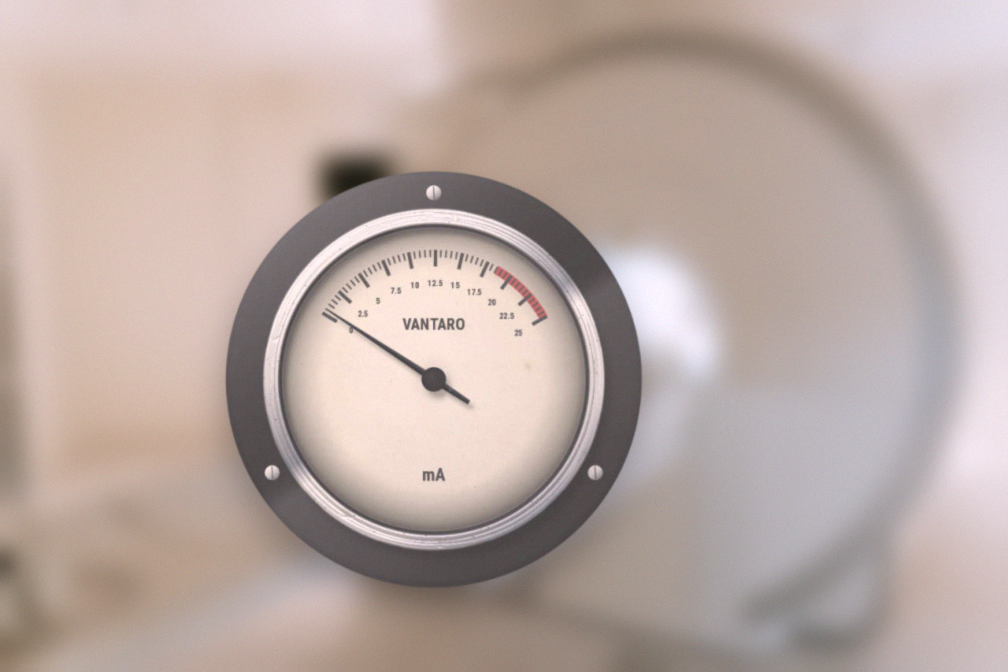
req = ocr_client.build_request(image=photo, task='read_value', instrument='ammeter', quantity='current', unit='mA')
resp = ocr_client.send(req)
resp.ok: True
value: 0.5 mA
